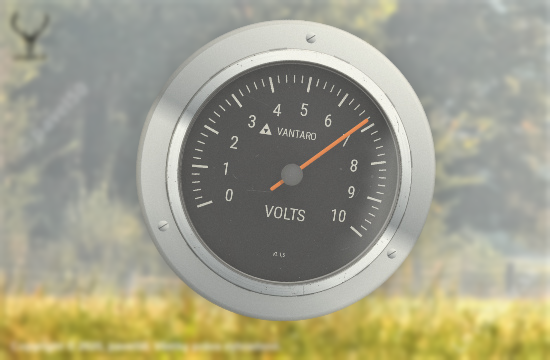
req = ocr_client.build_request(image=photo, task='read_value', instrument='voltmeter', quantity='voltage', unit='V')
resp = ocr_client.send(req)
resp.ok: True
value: 6.8 V
